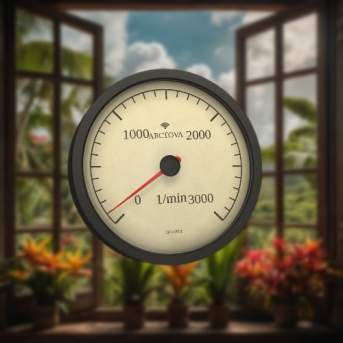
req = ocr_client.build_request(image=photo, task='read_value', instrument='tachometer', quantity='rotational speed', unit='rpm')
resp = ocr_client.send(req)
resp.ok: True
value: 100 rpm
